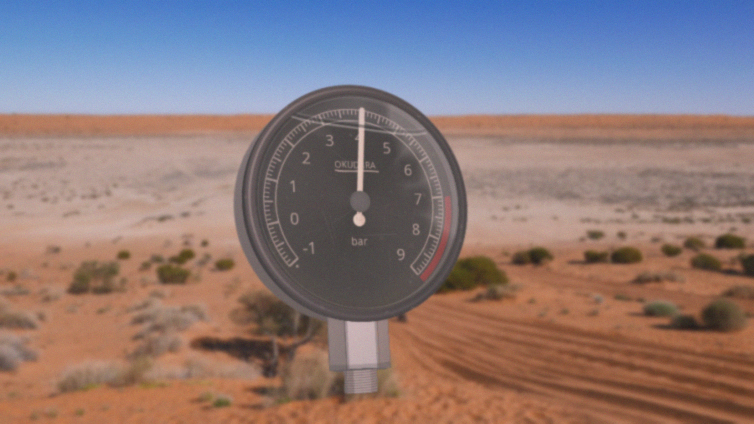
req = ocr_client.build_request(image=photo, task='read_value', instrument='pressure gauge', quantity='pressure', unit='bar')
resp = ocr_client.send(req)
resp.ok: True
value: 4 bar
